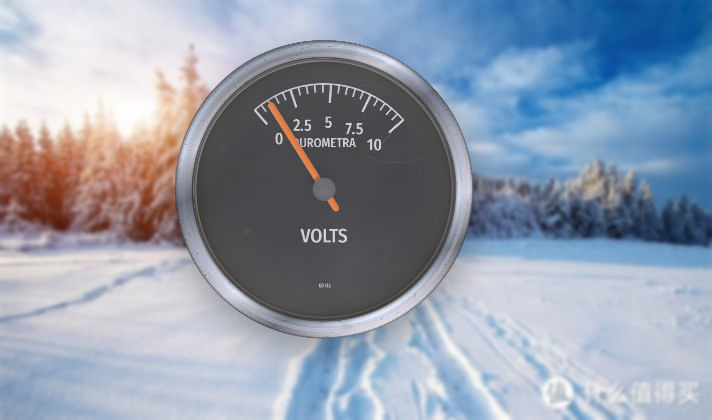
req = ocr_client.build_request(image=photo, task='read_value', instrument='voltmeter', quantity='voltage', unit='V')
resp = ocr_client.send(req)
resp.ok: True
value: 1 V
